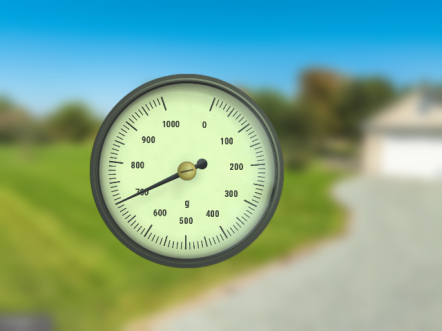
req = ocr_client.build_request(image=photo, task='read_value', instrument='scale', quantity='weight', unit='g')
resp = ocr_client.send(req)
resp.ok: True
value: 700 g
